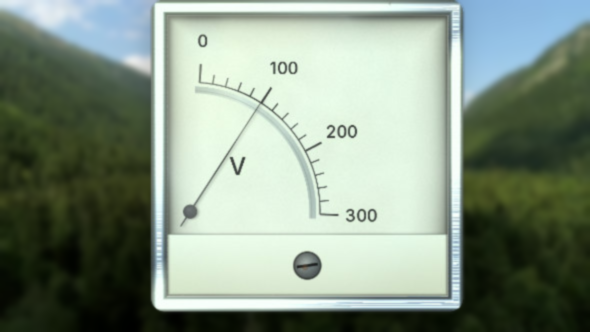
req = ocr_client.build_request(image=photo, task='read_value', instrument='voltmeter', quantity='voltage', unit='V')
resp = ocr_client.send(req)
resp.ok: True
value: 100 V
